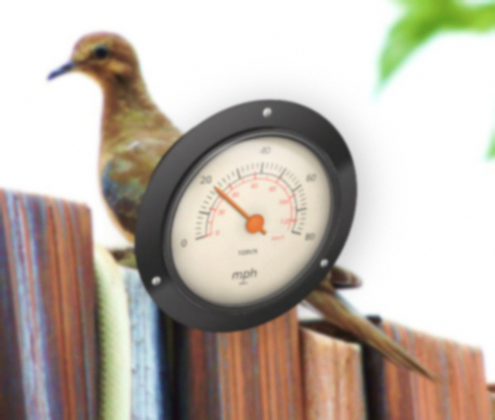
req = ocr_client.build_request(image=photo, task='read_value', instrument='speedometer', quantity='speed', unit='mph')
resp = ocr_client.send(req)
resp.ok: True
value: 20 mph
